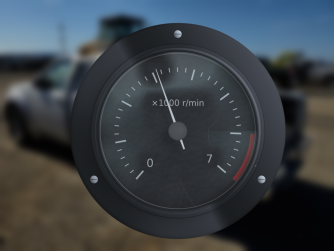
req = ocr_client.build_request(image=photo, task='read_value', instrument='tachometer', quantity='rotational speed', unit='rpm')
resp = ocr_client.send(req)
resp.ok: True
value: 3100 rpm
